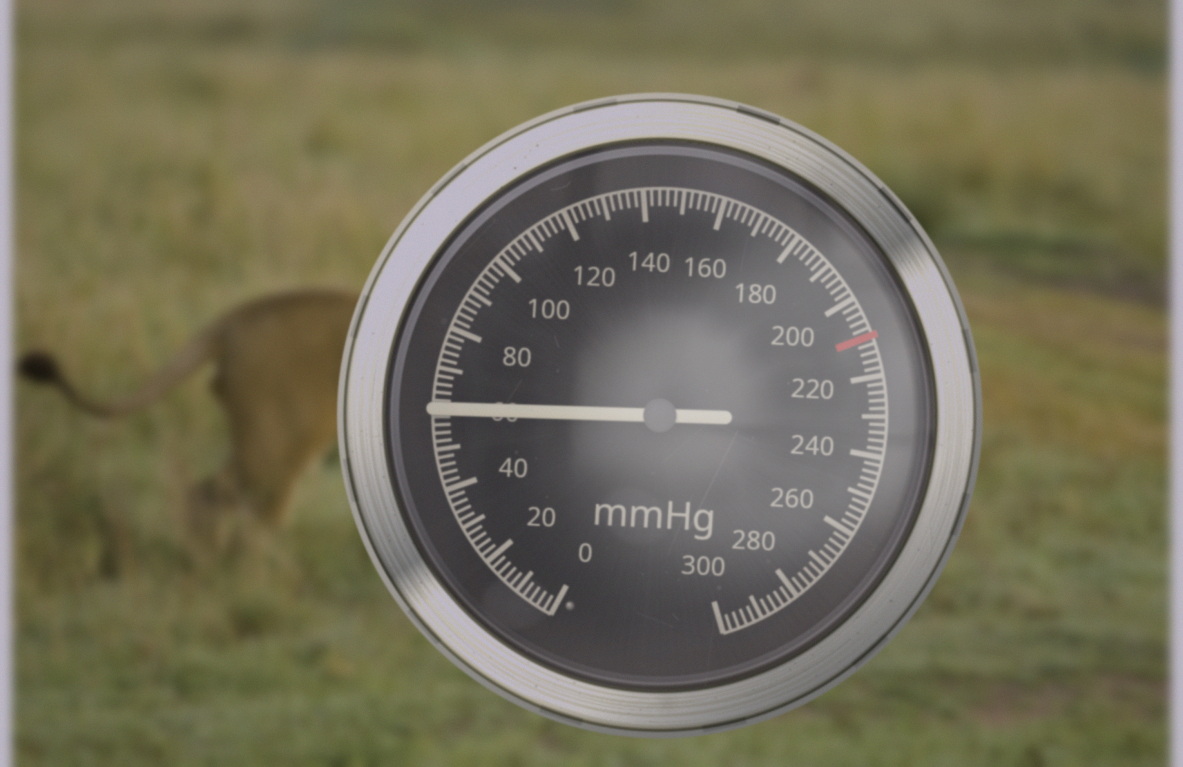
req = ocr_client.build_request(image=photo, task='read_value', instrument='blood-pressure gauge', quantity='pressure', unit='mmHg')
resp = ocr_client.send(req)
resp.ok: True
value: 60 mmHg
